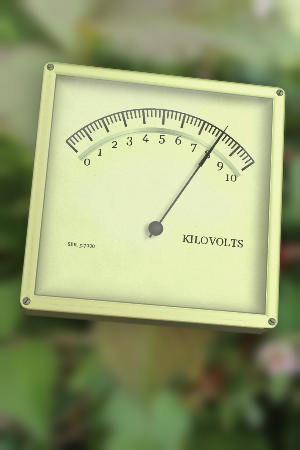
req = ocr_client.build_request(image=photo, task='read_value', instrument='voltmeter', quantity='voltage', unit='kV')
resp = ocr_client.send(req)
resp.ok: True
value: 8 kV
